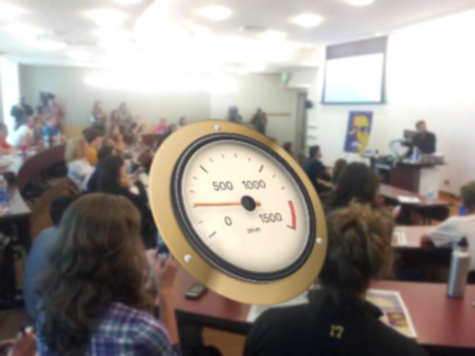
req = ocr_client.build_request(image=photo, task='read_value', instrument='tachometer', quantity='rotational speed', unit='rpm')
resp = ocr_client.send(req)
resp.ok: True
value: 200 rpm
